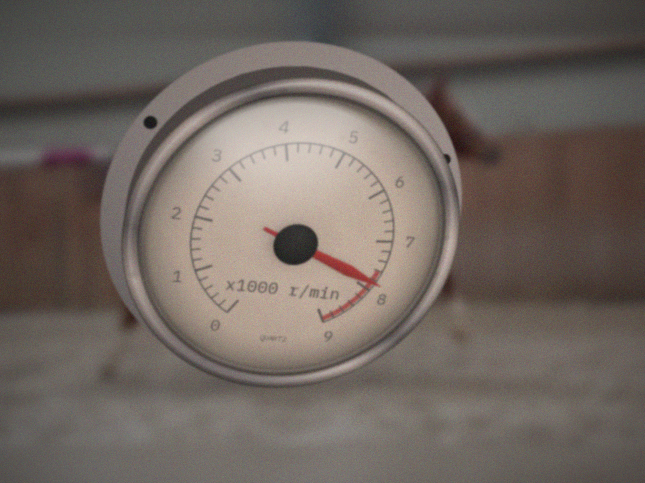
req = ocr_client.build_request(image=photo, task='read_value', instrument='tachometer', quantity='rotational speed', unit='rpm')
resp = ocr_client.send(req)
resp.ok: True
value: 7800 rpm
